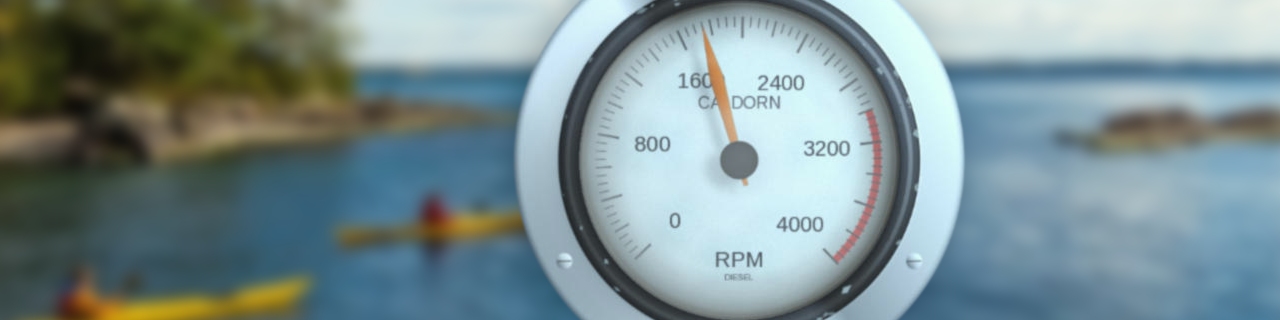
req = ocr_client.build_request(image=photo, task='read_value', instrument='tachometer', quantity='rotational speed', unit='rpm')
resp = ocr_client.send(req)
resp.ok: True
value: 1750 rpm
